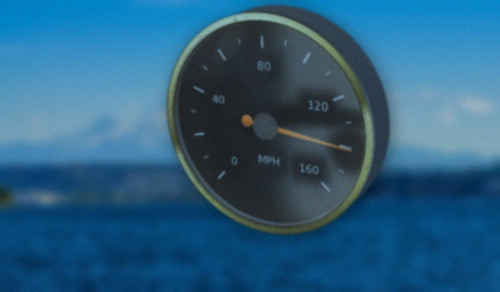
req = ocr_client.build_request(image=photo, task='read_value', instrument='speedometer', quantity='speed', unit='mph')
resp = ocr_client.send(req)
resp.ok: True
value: 140 mph
